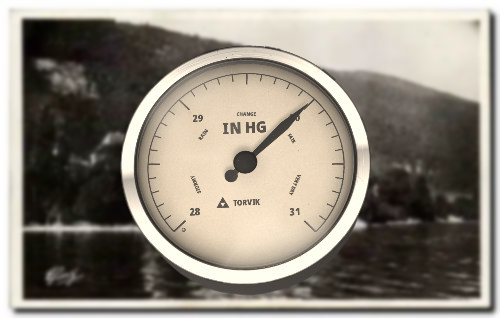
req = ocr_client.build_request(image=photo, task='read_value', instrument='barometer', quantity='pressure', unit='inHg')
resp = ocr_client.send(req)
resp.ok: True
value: 30 inHg
